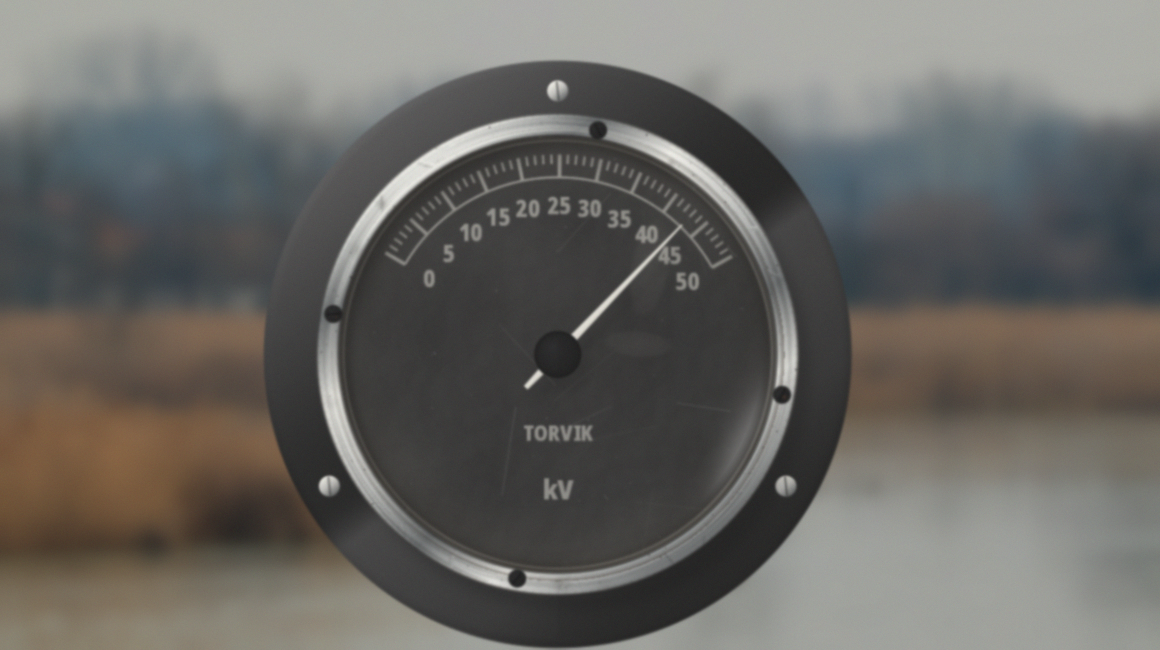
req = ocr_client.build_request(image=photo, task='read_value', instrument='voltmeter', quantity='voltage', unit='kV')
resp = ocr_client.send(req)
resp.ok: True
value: 43 kV
